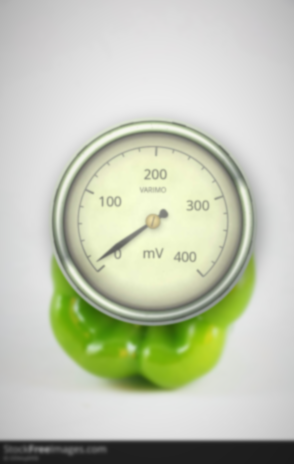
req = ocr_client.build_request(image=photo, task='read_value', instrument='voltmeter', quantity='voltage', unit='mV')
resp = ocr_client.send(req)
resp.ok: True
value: 10 mV
